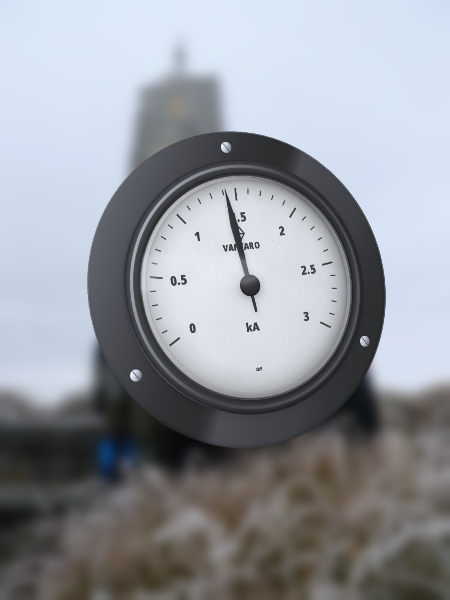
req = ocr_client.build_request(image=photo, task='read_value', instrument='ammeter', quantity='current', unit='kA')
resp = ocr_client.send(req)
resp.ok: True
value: 1.4 kA
